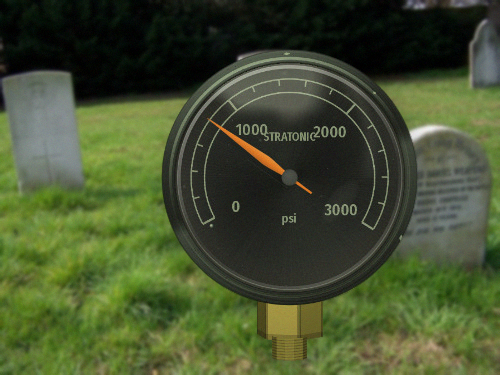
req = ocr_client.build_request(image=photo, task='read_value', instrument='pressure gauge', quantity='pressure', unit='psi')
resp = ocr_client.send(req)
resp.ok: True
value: 800 psi
